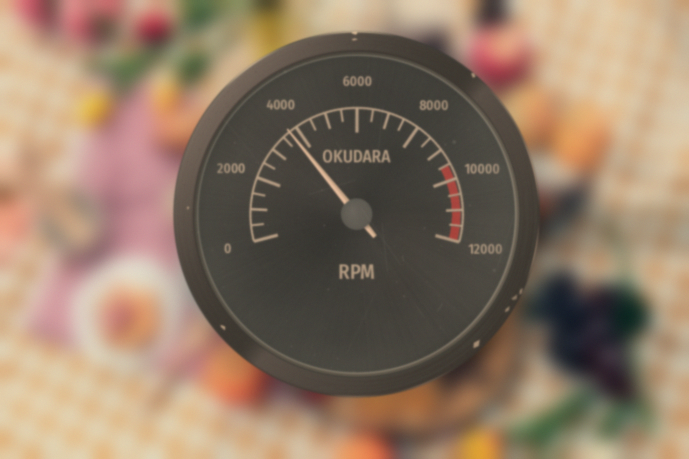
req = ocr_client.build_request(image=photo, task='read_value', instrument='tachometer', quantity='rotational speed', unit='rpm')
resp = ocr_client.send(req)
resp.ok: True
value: 3750 rpm
